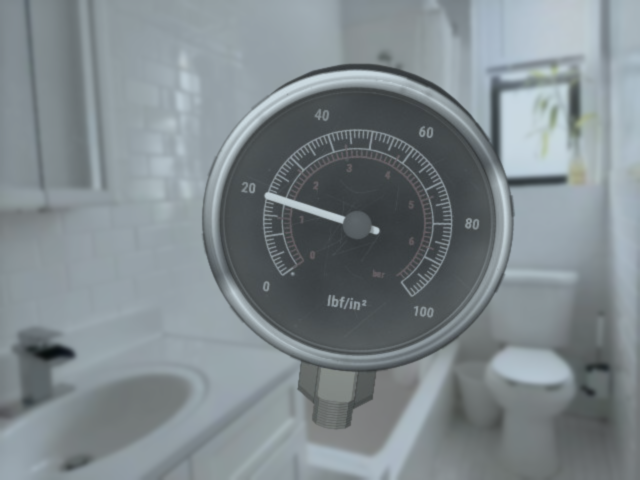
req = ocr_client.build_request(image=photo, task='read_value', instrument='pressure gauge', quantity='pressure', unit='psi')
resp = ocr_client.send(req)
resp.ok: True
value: 20 psi
